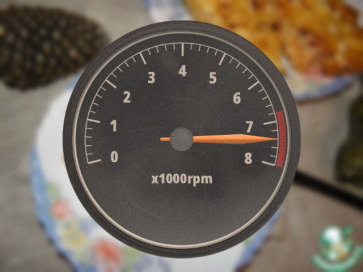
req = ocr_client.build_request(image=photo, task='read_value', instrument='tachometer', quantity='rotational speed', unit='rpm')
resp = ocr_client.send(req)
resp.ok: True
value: 7400 rpm
